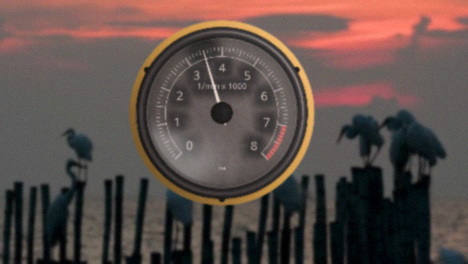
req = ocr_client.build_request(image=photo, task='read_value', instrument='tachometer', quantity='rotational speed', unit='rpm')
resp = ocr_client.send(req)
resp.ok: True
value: 3500 rpm
